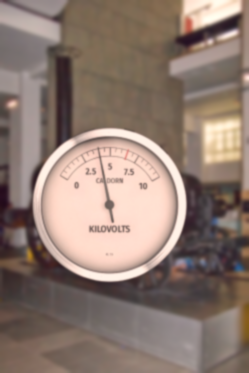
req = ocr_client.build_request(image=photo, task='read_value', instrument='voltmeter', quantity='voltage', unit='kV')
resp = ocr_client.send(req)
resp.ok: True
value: 4 kV
